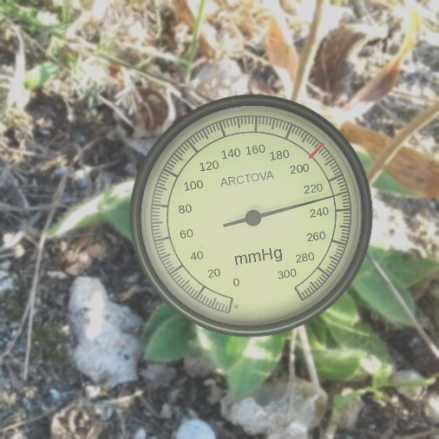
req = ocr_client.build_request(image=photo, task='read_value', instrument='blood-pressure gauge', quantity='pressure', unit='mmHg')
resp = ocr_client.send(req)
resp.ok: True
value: 230 mmHg
